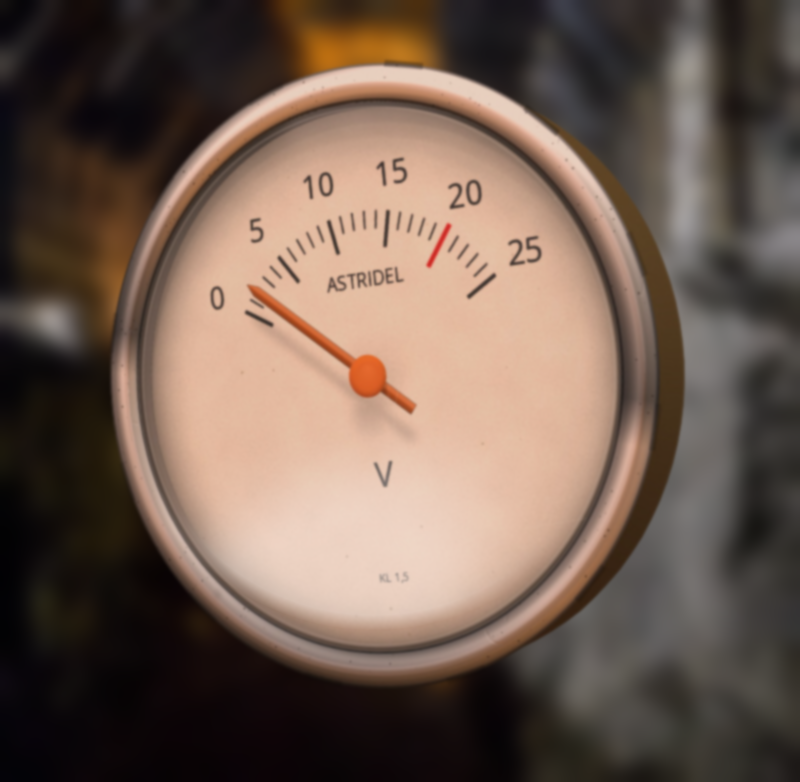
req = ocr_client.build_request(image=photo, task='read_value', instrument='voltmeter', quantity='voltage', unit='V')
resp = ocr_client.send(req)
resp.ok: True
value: 2 V
